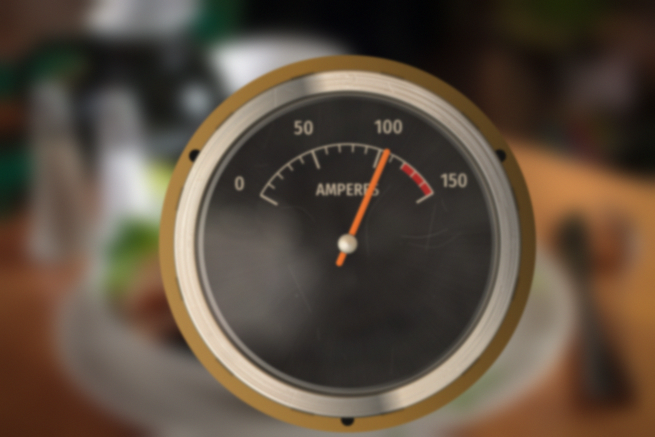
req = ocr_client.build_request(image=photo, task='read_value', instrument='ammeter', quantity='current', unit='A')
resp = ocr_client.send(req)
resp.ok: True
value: 105 A
